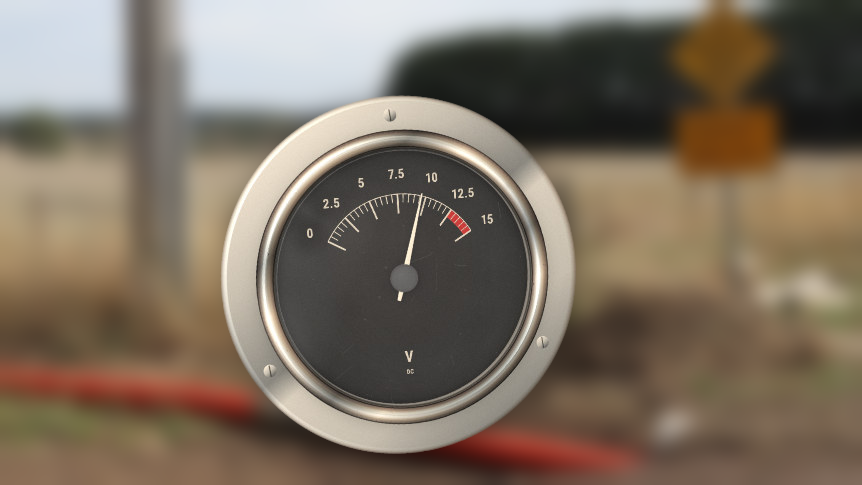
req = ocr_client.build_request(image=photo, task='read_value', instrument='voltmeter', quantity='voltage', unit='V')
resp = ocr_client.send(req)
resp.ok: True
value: 9.5 V
